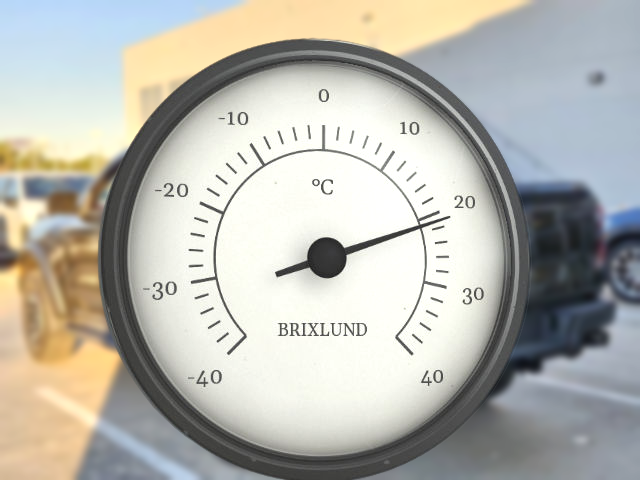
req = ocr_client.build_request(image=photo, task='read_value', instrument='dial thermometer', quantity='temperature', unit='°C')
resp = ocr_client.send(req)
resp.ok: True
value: 21 °C
